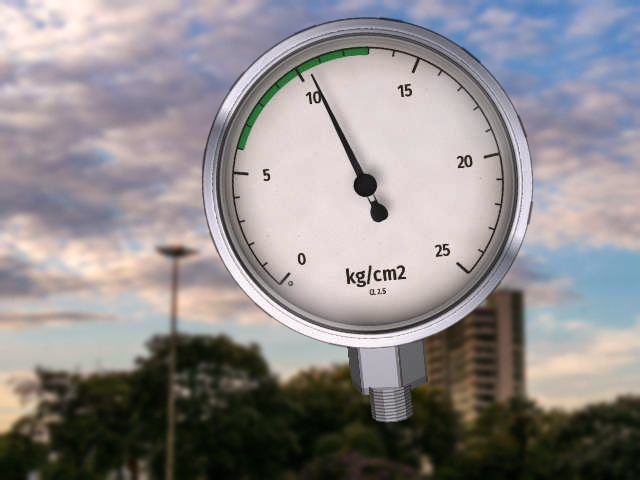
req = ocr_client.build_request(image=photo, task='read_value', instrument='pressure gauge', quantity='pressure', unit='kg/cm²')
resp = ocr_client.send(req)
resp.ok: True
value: 10.5 kg/cm²
